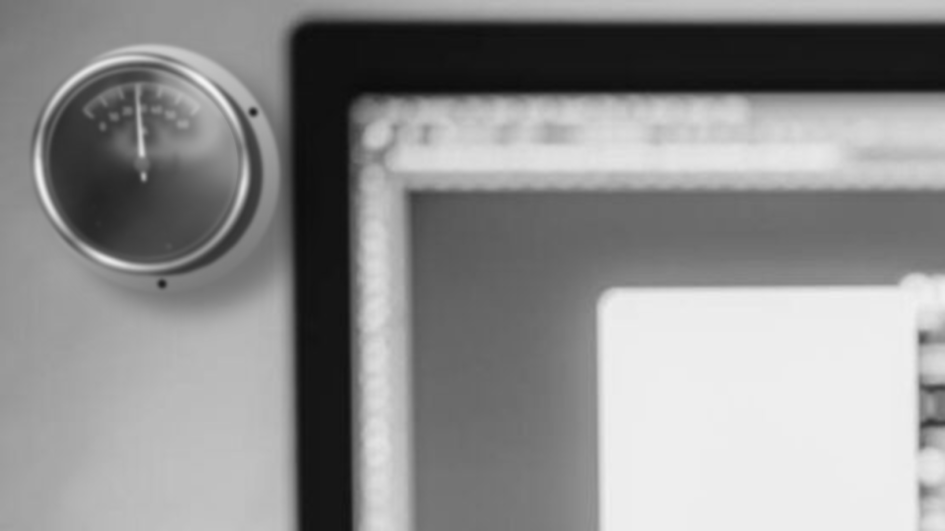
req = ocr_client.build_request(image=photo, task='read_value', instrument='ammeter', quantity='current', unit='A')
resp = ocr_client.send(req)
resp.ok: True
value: 30 A
